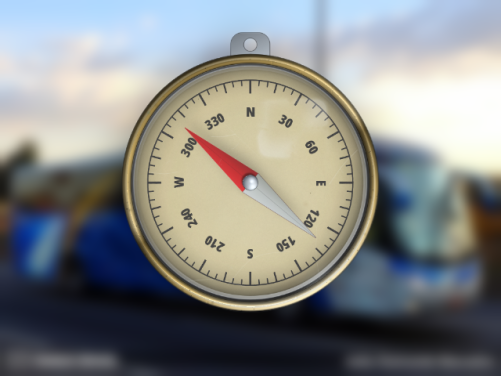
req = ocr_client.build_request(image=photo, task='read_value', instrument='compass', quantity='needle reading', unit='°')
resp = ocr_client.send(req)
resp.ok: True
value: 310 °
